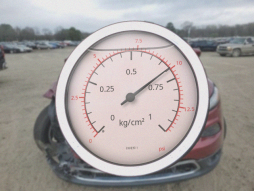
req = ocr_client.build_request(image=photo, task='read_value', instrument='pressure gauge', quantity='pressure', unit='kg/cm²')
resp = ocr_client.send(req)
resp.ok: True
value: 0.7 kg/cm²
